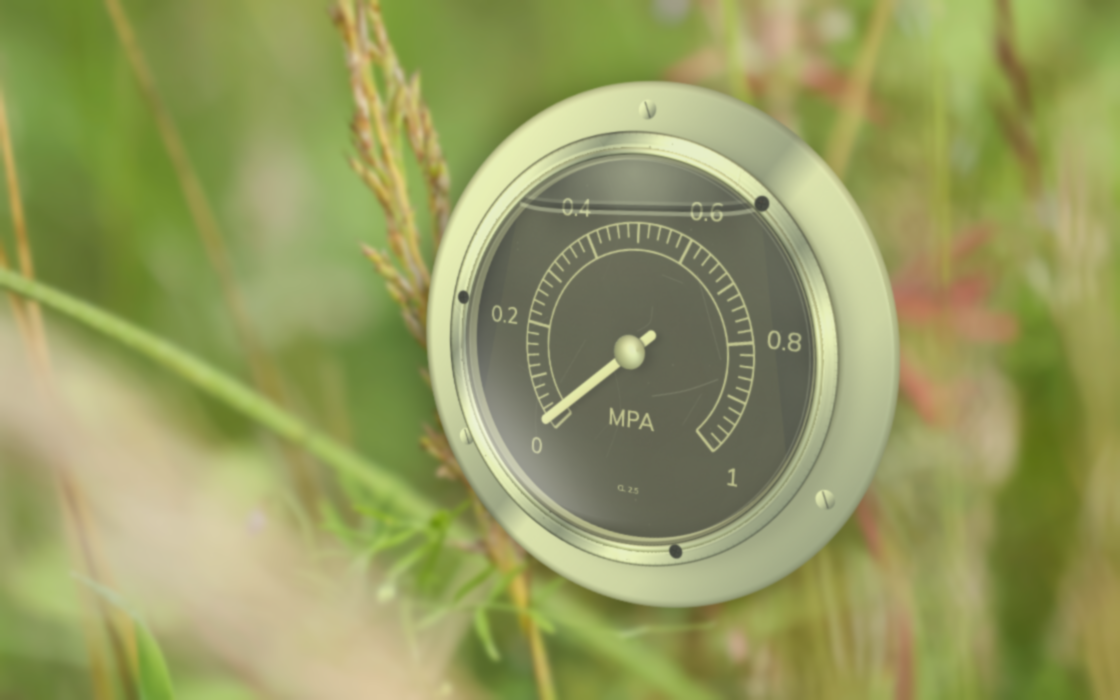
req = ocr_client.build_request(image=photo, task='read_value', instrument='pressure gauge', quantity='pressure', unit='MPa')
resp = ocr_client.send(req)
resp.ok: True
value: 0.02 MPa
